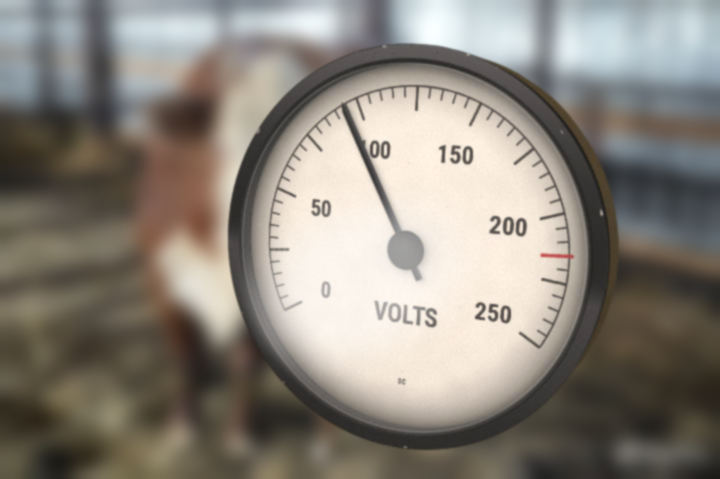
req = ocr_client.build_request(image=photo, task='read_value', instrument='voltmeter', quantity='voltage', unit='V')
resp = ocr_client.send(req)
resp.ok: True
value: 95 V
